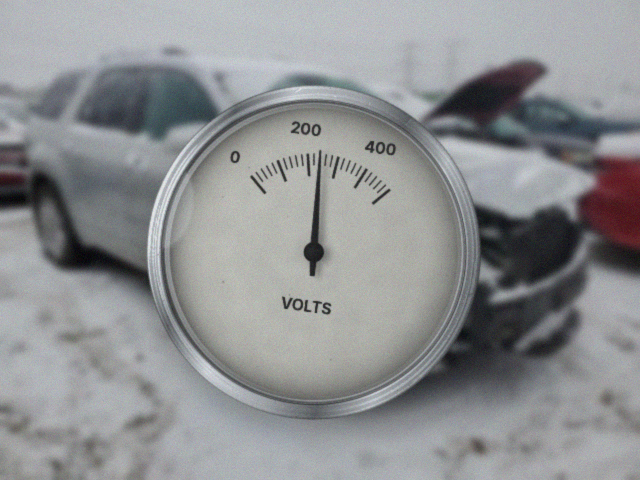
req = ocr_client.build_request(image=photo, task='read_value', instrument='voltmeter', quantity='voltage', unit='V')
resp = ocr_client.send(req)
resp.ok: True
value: 240 V
